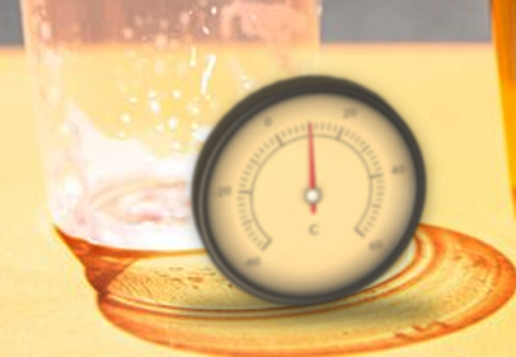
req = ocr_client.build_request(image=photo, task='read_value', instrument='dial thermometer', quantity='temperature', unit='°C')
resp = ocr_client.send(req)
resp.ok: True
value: 10 °C
